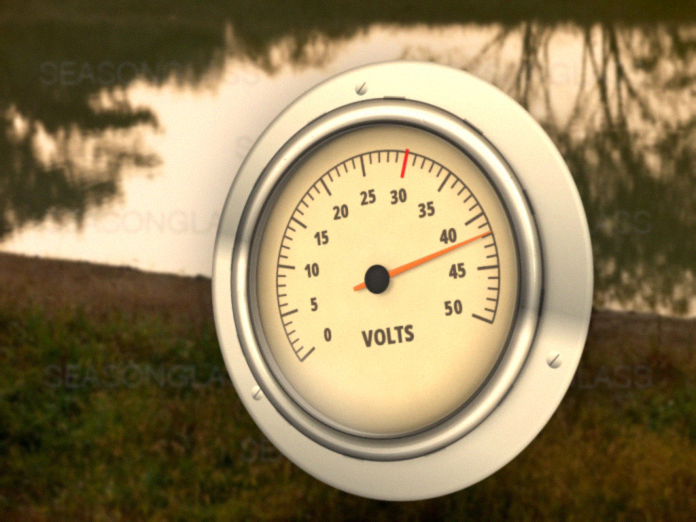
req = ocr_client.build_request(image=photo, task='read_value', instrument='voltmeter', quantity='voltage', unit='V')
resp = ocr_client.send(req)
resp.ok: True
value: 42 V
